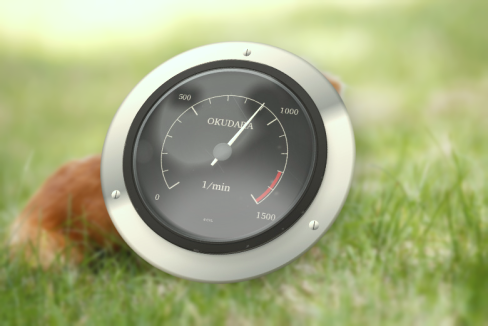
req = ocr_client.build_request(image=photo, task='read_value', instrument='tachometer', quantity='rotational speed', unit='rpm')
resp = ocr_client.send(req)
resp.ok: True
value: 900 rpm
